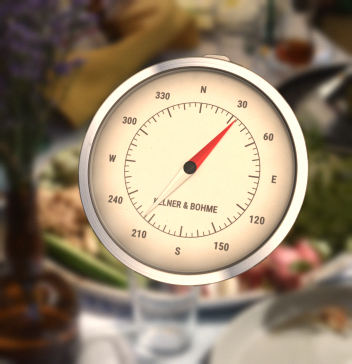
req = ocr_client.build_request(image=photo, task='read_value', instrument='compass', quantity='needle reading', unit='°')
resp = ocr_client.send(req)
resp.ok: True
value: 35 °
